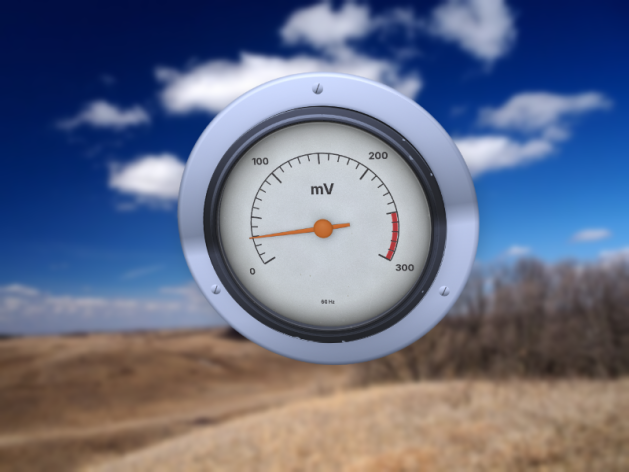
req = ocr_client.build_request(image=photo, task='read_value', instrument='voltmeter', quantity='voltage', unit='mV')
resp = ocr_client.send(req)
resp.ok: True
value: 30 mV
